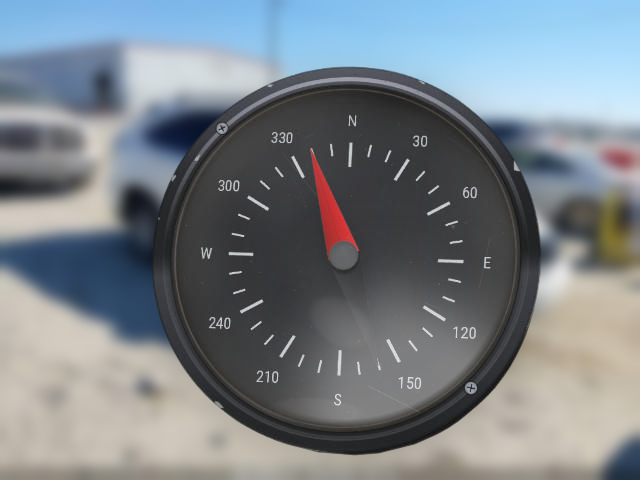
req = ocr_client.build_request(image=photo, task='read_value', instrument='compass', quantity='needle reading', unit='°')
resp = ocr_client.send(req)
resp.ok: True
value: 340 °
